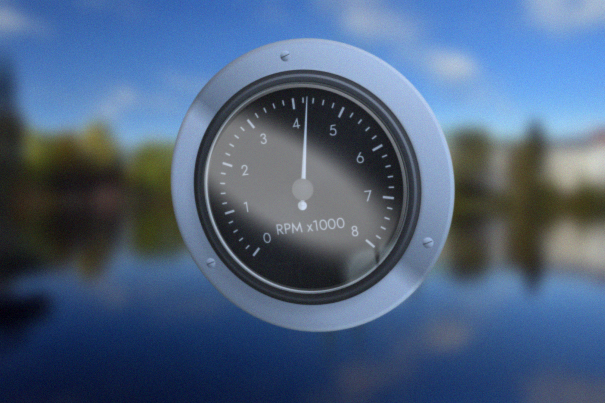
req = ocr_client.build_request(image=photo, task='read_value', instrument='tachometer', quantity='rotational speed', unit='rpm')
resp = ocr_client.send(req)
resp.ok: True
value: 4300 rpm
